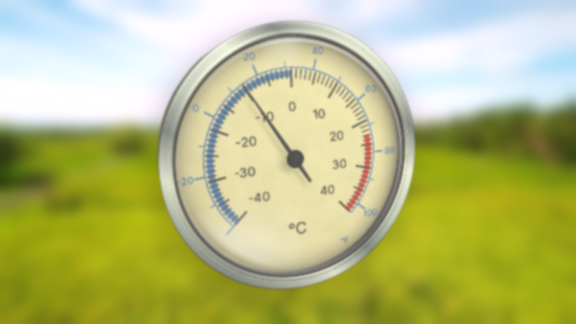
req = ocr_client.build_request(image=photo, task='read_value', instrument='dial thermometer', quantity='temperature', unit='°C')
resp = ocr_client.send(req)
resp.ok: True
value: -10 °C
